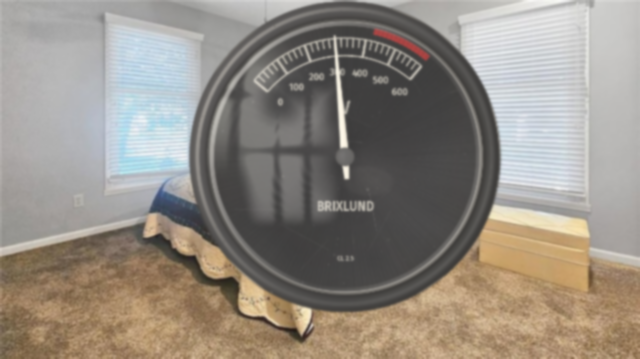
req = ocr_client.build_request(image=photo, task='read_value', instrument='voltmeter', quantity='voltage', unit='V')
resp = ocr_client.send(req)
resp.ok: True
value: 300 V
